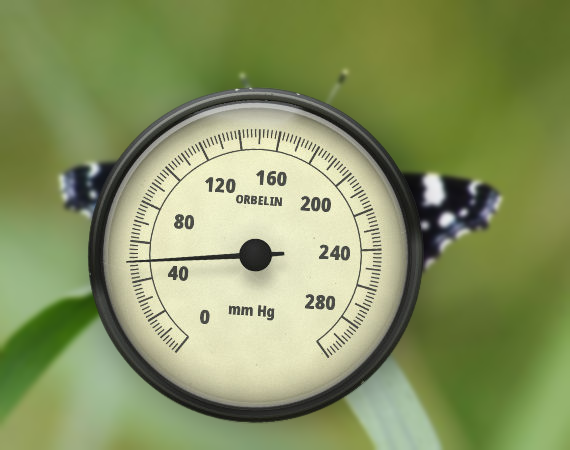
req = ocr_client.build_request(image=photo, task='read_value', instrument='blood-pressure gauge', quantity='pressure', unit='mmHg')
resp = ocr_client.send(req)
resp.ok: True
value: 50 mmHg
